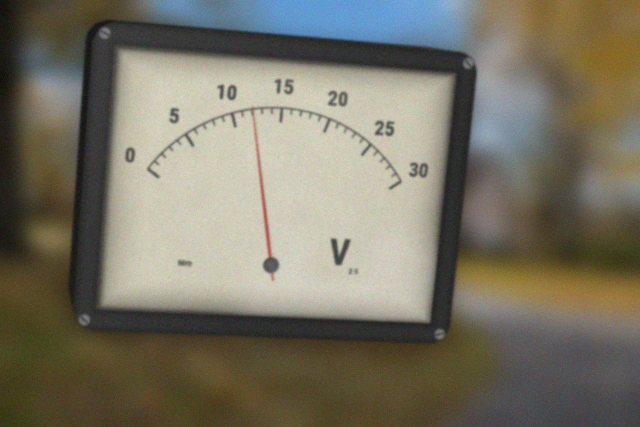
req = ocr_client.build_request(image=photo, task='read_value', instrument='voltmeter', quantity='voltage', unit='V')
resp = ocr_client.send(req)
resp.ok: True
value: 12 V
